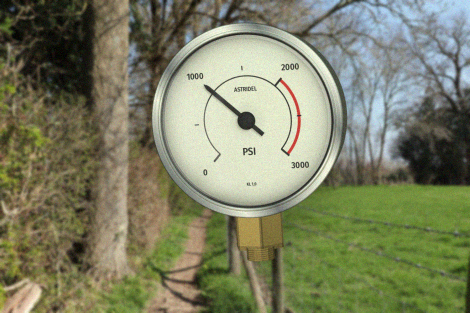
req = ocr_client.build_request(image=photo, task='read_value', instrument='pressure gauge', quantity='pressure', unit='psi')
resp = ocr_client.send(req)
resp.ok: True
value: 1000 psi
